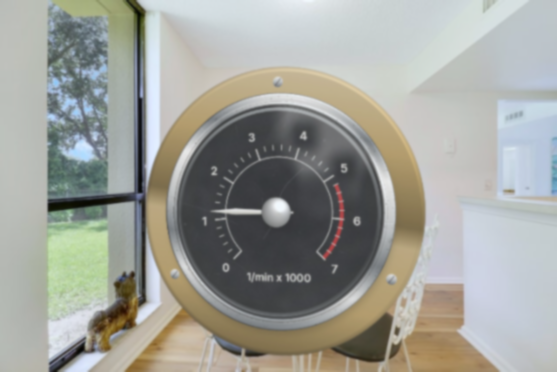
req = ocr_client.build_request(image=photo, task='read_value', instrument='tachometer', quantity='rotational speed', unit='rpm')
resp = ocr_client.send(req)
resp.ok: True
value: 1200 rpm
